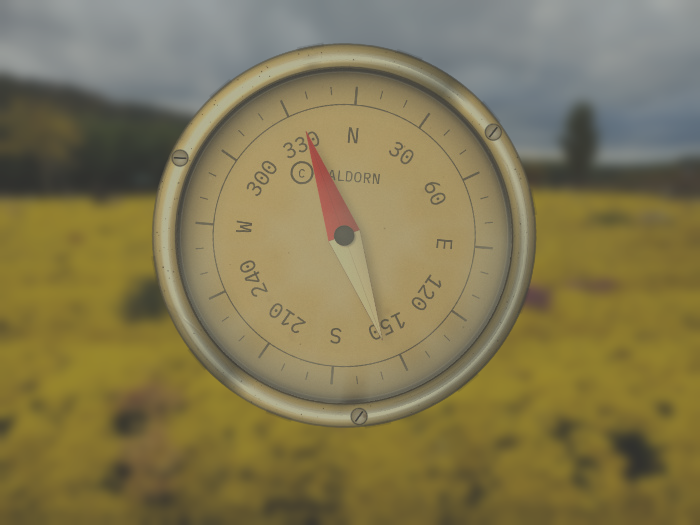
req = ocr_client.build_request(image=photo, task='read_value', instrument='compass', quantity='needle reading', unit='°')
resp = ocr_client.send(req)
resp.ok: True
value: 335 °
